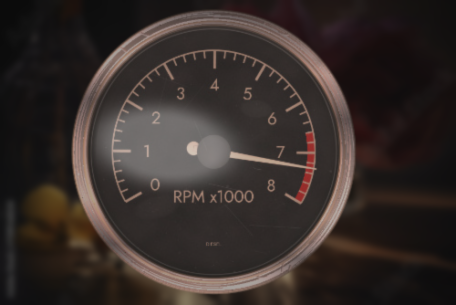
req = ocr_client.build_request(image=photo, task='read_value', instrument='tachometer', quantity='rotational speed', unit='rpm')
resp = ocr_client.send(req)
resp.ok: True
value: 7300 rpm
